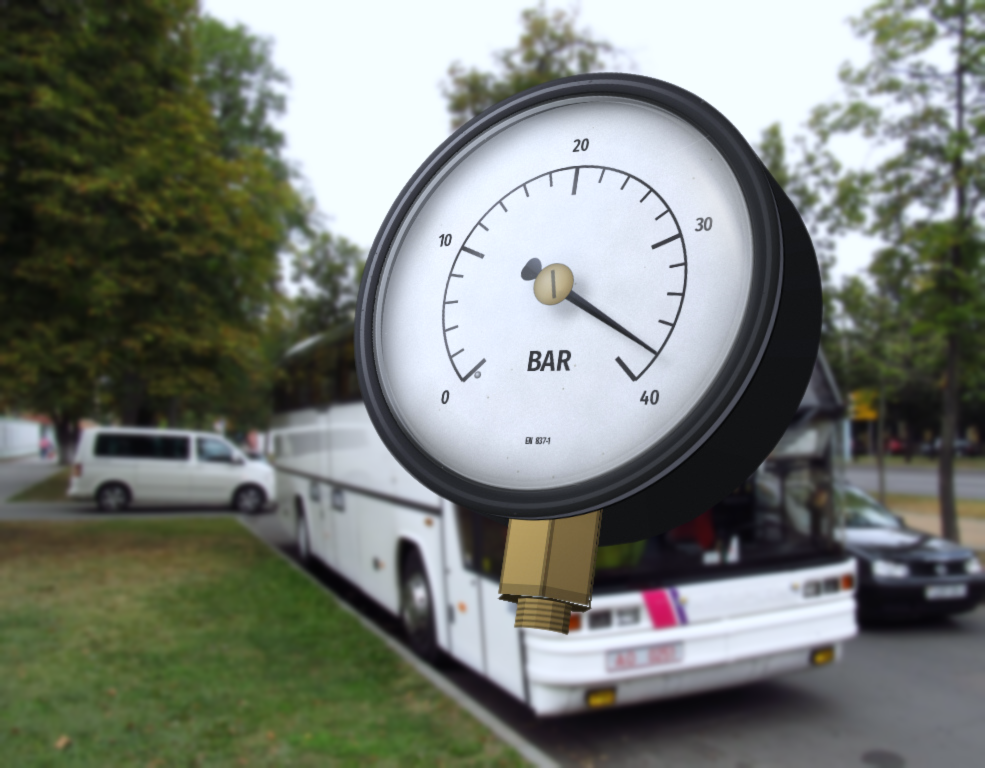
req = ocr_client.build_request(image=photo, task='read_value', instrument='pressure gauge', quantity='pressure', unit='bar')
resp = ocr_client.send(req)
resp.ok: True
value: 38 bar
